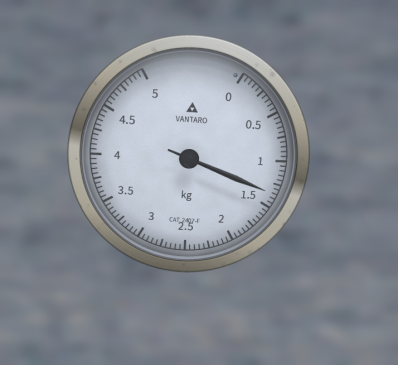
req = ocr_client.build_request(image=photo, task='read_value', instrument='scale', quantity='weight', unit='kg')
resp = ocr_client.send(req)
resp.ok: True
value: 1.35 kg
